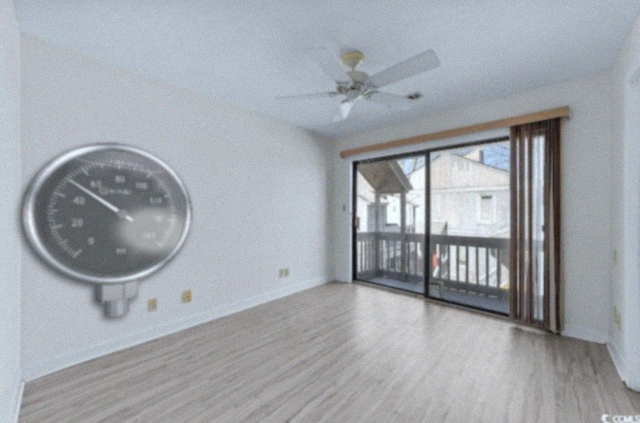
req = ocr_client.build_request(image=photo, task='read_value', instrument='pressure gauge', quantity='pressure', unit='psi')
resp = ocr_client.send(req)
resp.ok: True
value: 50 psi
